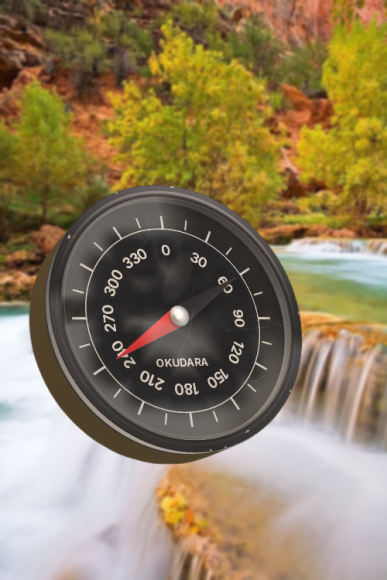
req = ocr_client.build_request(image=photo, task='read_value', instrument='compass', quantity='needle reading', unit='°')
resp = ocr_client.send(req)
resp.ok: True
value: 240 °
